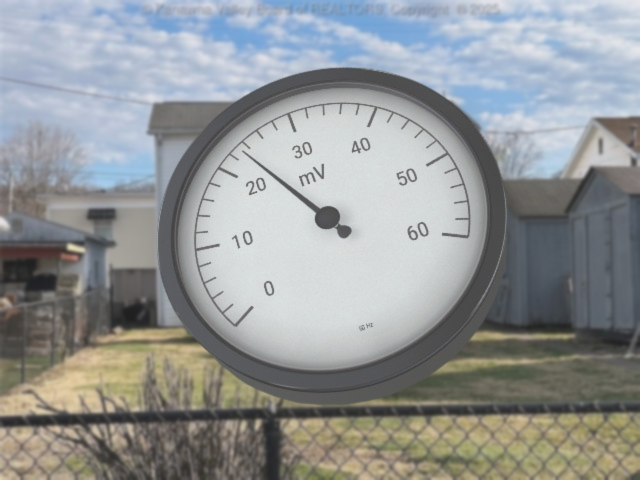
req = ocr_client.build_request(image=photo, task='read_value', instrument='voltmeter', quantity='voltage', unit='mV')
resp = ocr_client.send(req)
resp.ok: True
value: 23 mV
